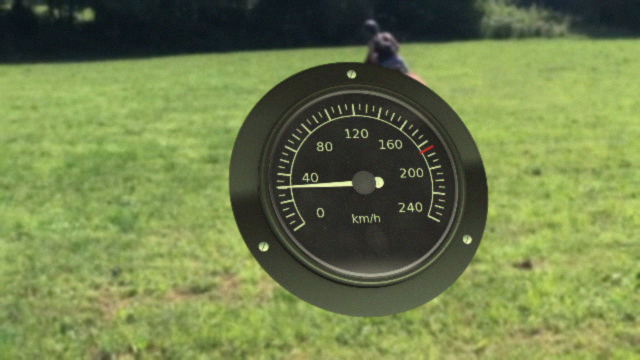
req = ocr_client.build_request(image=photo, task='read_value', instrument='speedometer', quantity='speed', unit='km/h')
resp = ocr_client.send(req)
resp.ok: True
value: 30 km/h
